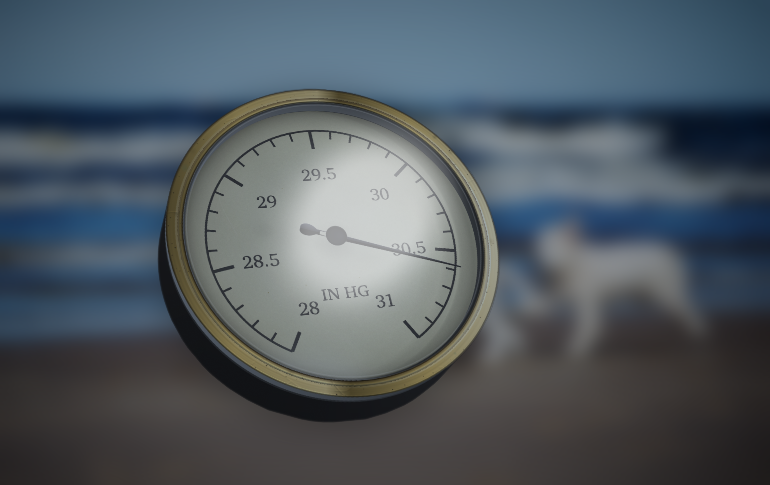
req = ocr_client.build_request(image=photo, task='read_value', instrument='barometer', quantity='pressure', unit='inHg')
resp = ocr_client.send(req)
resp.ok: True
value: 30.6 inHg
